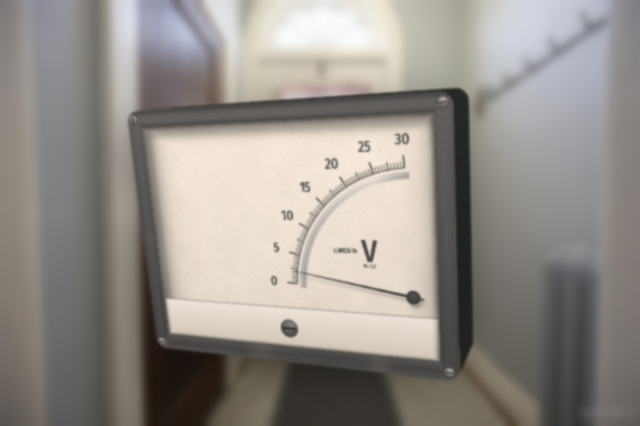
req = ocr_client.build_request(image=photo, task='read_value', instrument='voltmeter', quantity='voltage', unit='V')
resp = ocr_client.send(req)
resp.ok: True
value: 2.5 V
